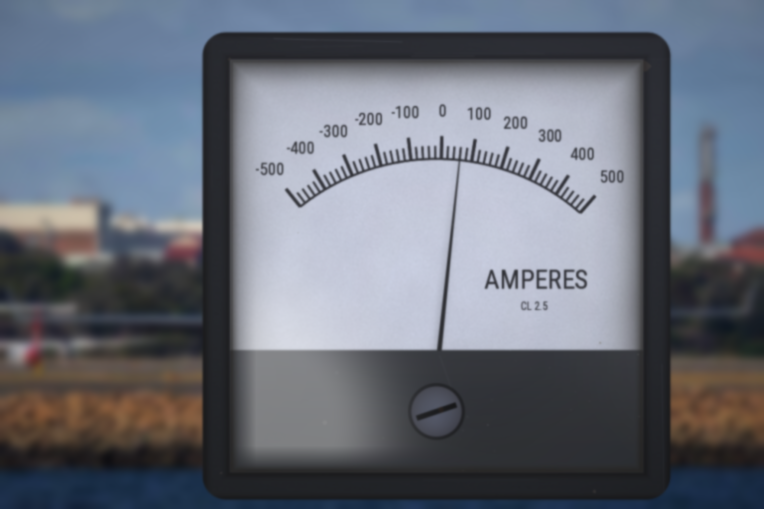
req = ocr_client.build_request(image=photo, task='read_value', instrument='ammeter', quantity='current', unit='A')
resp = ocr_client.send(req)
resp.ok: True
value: 60 A
